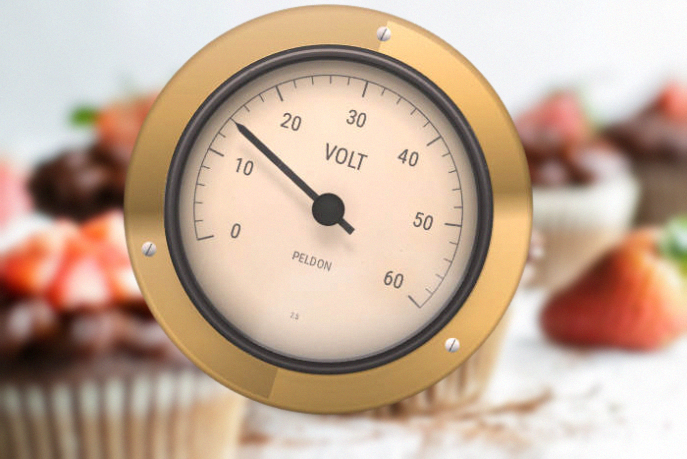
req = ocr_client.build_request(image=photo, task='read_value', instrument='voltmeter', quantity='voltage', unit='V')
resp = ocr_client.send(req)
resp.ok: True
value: 14 V
